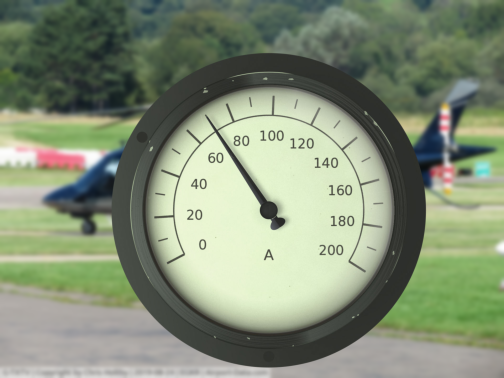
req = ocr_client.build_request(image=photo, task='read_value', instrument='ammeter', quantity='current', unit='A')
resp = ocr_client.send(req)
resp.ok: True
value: 70 A
